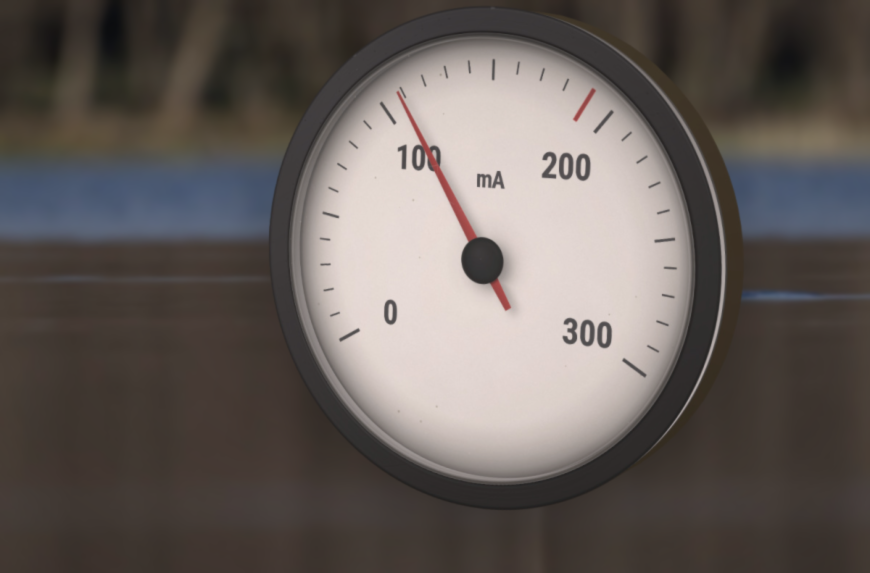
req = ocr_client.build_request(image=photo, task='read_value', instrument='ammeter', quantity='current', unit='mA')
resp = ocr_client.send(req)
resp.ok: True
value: 110 mA
